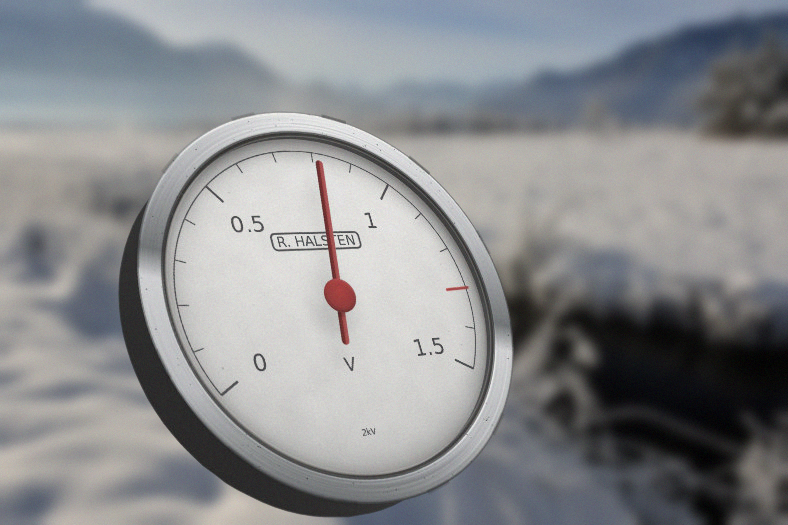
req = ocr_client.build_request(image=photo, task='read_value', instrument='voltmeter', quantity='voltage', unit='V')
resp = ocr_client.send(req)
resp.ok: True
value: 0.8 V
